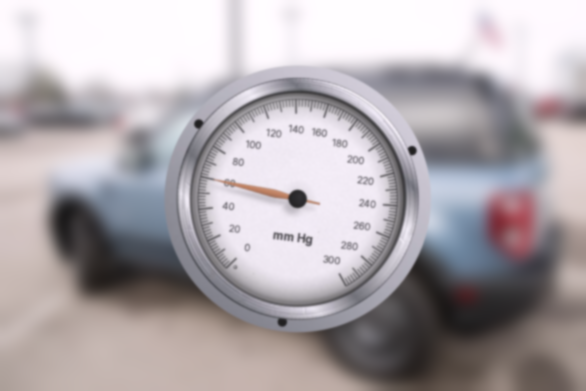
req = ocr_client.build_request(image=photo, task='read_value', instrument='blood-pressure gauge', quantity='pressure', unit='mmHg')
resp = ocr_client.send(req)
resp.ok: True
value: 60 mmHg
